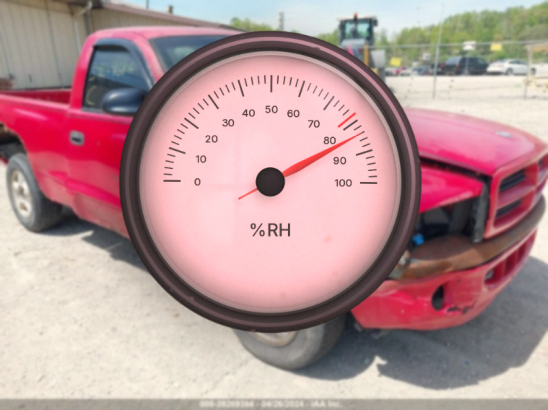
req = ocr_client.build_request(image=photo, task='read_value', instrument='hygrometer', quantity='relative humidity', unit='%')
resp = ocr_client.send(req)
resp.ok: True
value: 84 %
